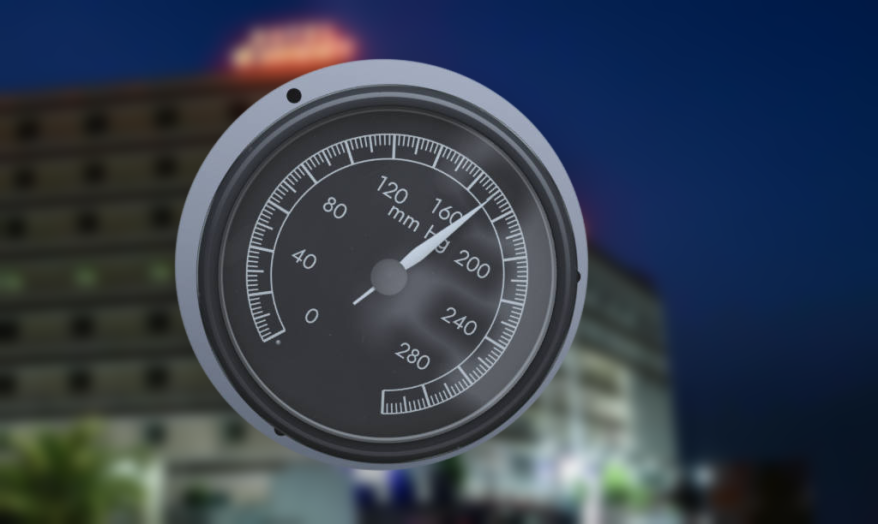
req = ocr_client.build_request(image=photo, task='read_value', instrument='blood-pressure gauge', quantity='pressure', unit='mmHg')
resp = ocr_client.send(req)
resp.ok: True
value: 170 mmHg
